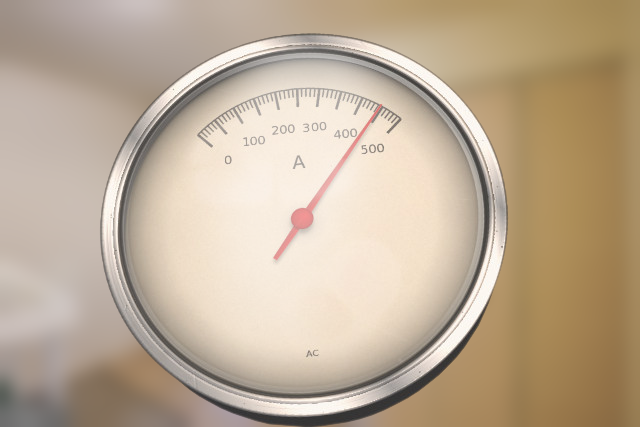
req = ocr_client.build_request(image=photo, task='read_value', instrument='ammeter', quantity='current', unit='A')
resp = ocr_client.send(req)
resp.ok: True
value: 450 A
